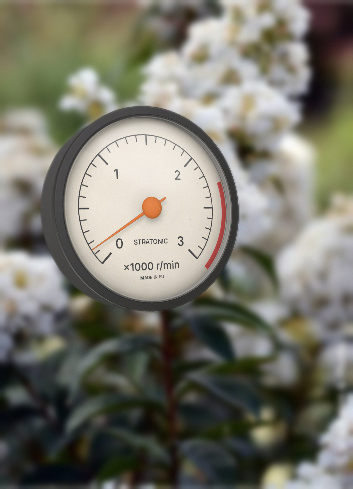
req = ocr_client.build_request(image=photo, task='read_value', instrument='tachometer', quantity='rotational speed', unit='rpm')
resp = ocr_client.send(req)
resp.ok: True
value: 150 rpm
